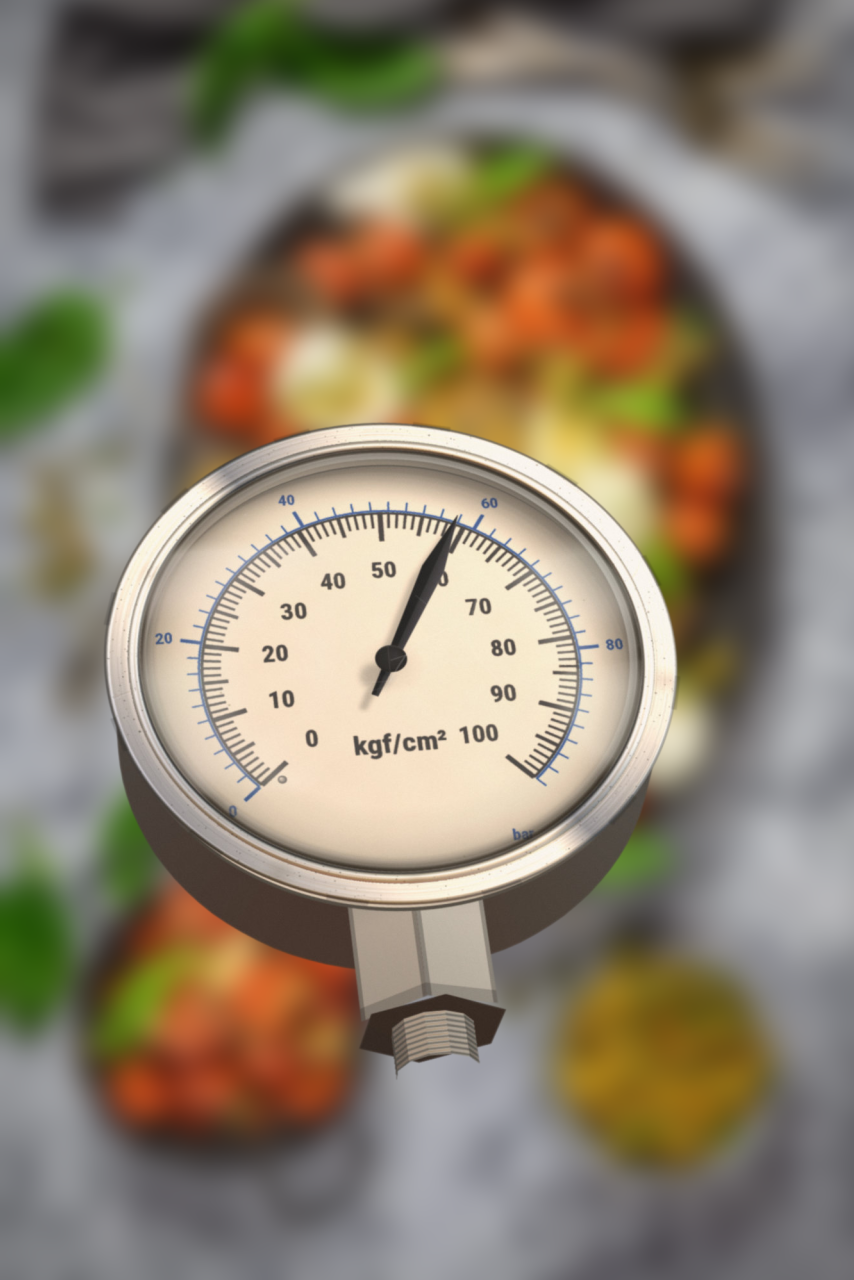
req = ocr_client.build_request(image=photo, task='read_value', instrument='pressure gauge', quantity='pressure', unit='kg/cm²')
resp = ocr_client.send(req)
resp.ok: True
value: 59 kg/cm²
